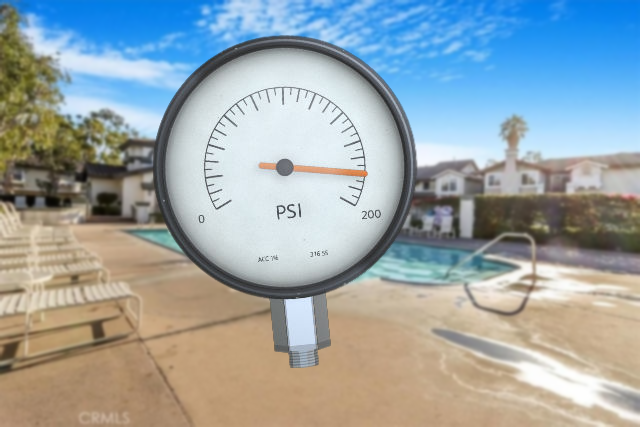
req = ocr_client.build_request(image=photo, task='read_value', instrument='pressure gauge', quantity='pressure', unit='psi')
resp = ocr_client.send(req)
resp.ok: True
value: 180 psi
